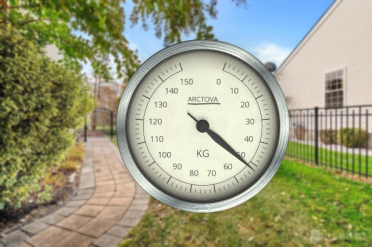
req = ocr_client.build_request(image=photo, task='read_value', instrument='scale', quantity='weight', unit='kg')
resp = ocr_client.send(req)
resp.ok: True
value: 52 kg
